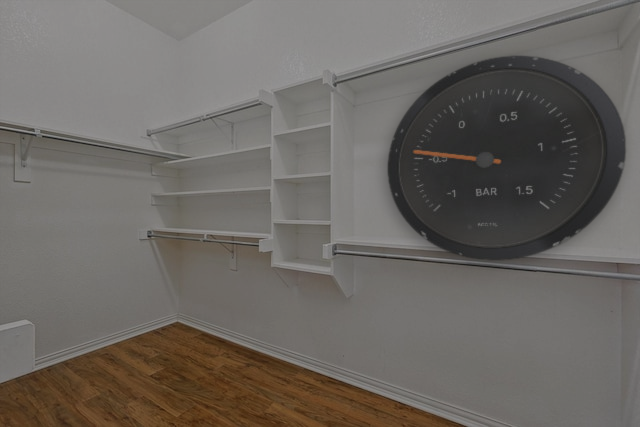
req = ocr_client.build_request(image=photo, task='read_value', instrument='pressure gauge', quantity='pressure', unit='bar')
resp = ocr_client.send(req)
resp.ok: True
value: -0.45 bar
